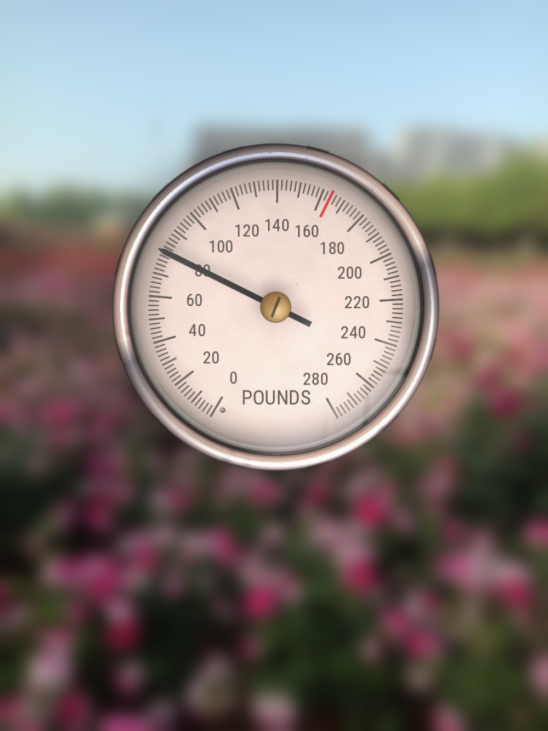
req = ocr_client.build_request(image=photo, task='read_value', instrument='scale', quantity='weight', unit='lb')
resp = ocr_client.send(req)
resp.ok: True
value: 80 lb
